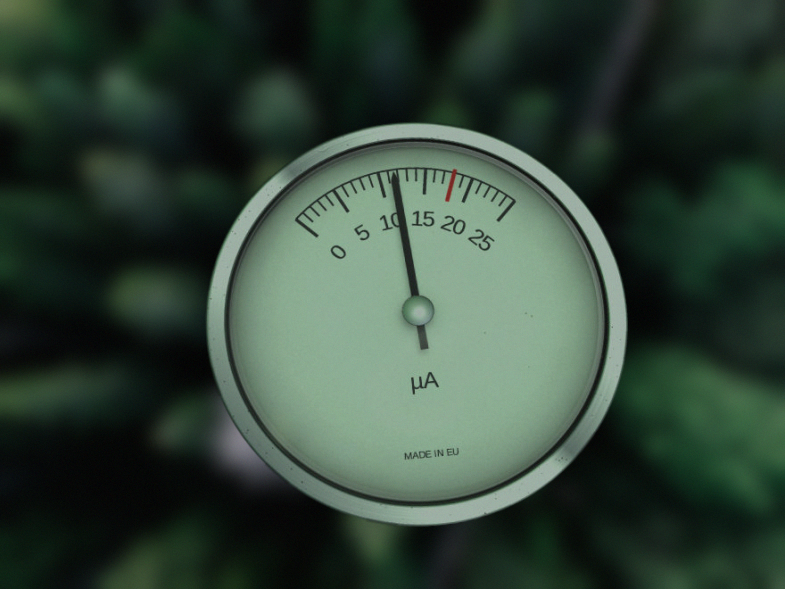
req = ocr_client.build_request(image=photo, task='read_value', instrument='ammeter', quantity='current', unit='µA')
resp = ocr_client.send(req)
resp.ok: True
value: 11.5 µA
